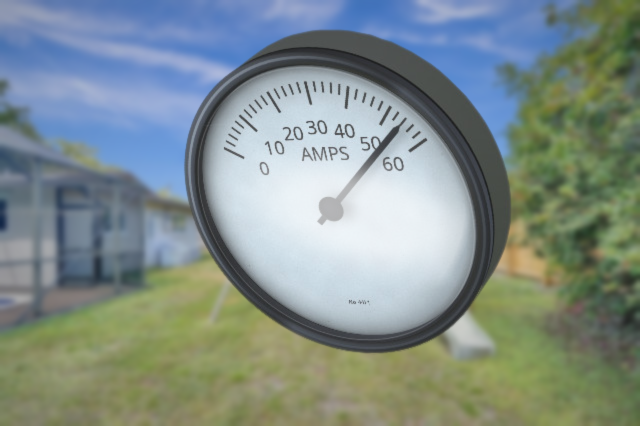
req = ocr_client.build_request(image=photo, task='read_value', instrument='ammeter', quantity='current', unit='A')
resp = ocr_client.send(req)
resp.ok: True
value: 54 A
